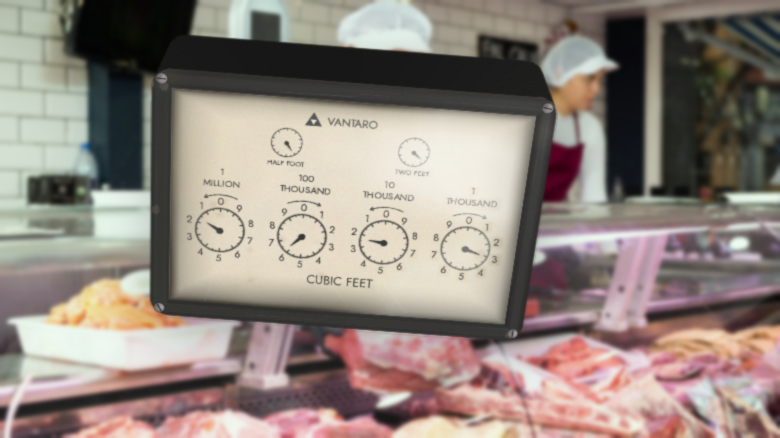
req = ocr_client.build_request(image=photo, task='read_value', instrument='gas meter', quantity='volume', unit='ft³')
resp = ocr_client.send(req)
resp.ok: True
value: 162300 ft³
